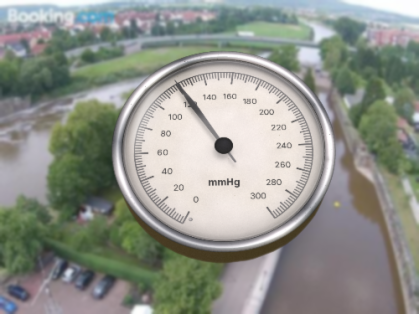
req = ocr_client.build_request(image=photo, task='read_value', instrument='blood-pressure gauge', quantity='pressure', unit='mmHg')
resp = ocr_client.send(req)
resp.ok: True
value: 120 mmHg
